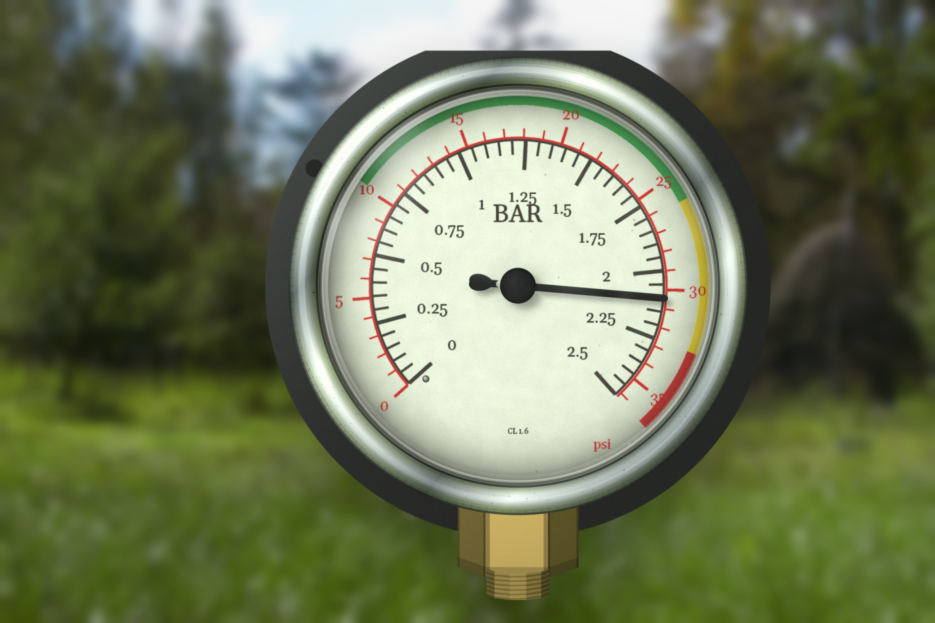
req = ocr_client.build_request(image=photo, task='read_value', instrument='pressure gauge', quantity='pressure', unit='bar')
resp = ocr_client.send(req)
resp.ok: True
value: 2.1 bar
